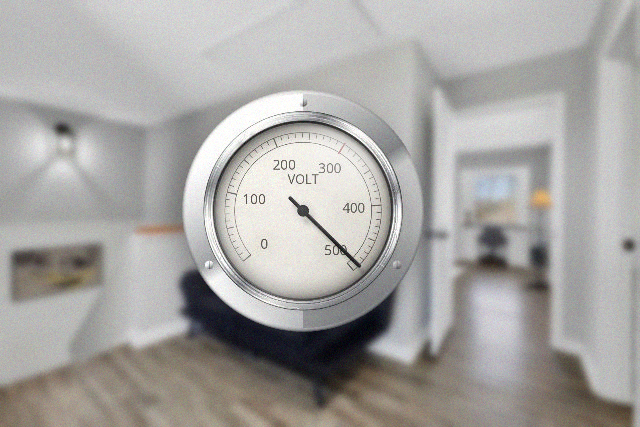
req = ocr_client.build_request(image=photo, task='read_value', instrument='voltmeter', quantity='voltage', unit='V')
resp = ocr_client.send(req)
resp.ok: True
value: 490 V
